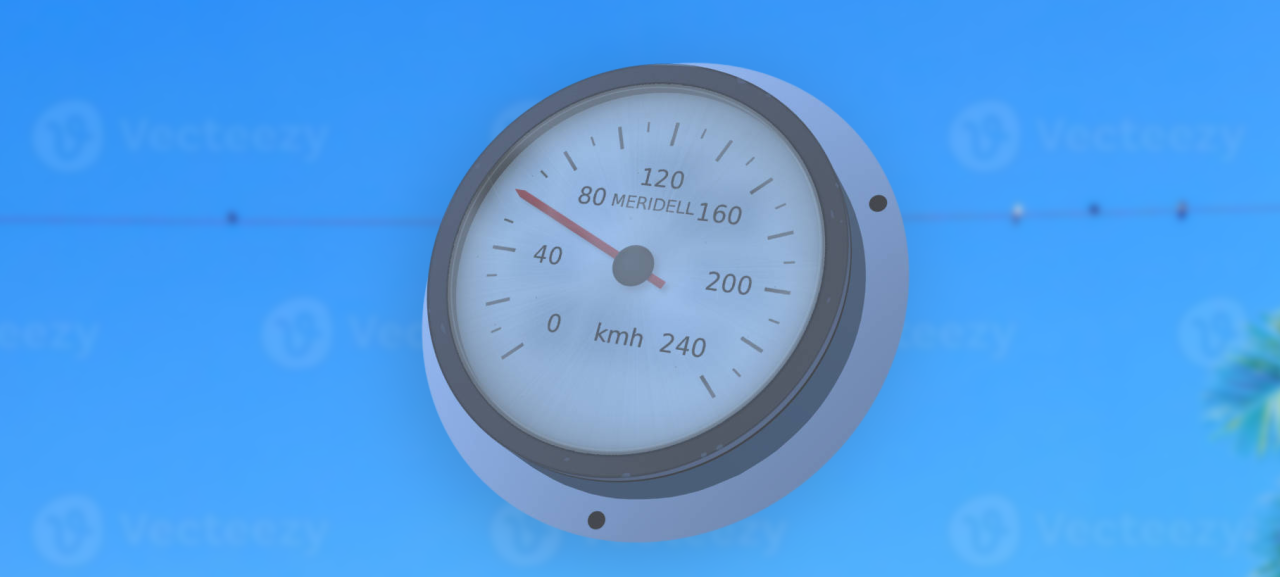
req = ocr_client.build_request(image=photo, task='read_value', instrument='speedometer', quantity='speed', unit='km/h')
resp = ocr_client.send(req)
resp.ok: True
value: 60 km/h
